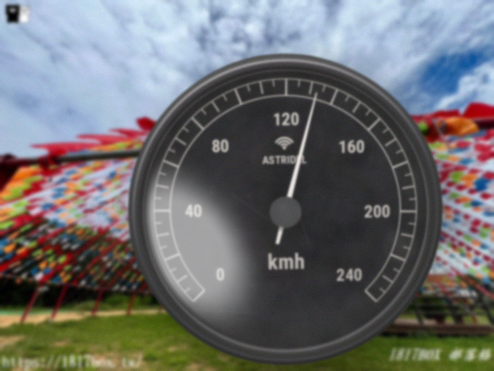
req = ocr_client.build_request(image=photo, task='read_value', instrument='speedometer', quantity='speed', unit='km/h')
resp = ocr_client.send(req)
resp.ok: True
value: 132.5 km/h
